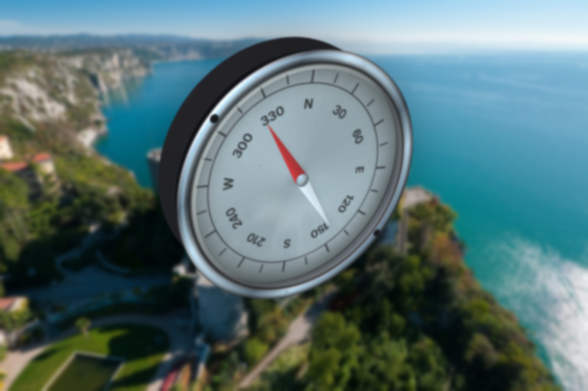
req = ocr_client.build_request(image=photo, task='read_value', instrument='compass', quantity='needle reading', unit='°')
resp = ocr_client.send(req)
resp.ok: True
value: 322.5 °
